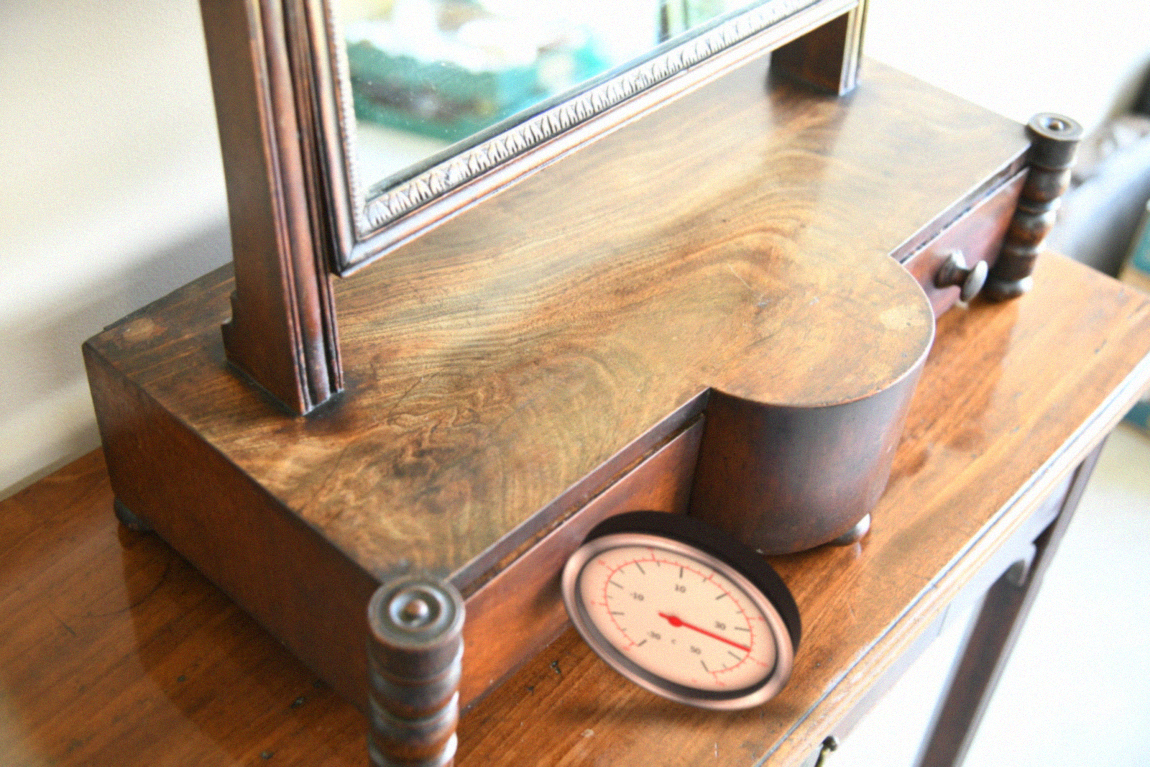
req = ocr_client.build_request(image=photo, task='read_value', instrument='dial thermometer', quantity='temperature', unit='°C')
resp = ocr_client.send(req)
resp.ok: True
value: 35 °C
